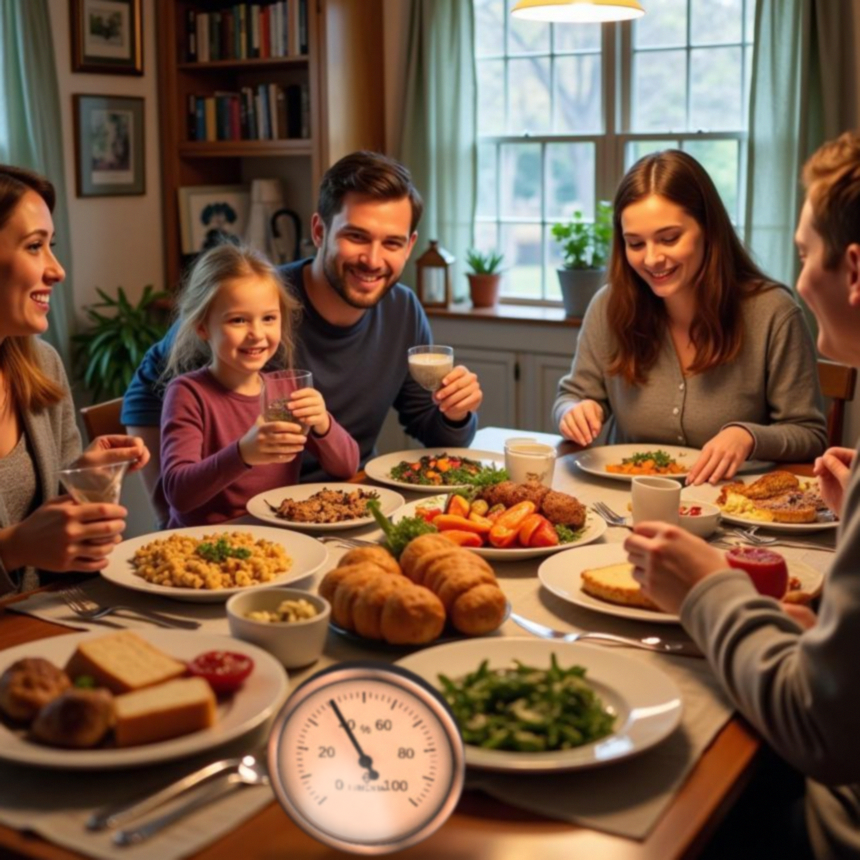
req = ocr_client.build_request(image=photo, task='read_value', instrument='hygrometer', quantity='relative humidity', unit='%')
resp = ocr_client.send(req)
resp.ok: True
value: 40 %
